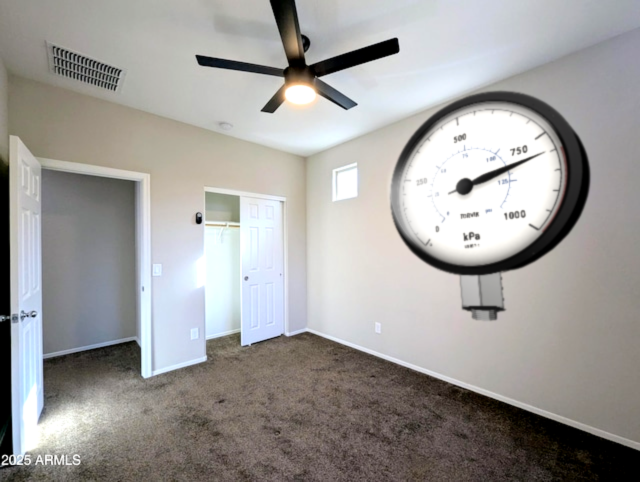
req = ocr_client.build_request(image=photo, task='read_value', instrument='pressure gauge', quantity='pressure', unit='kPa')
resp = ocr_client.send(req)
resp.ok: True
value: 800 kPa
